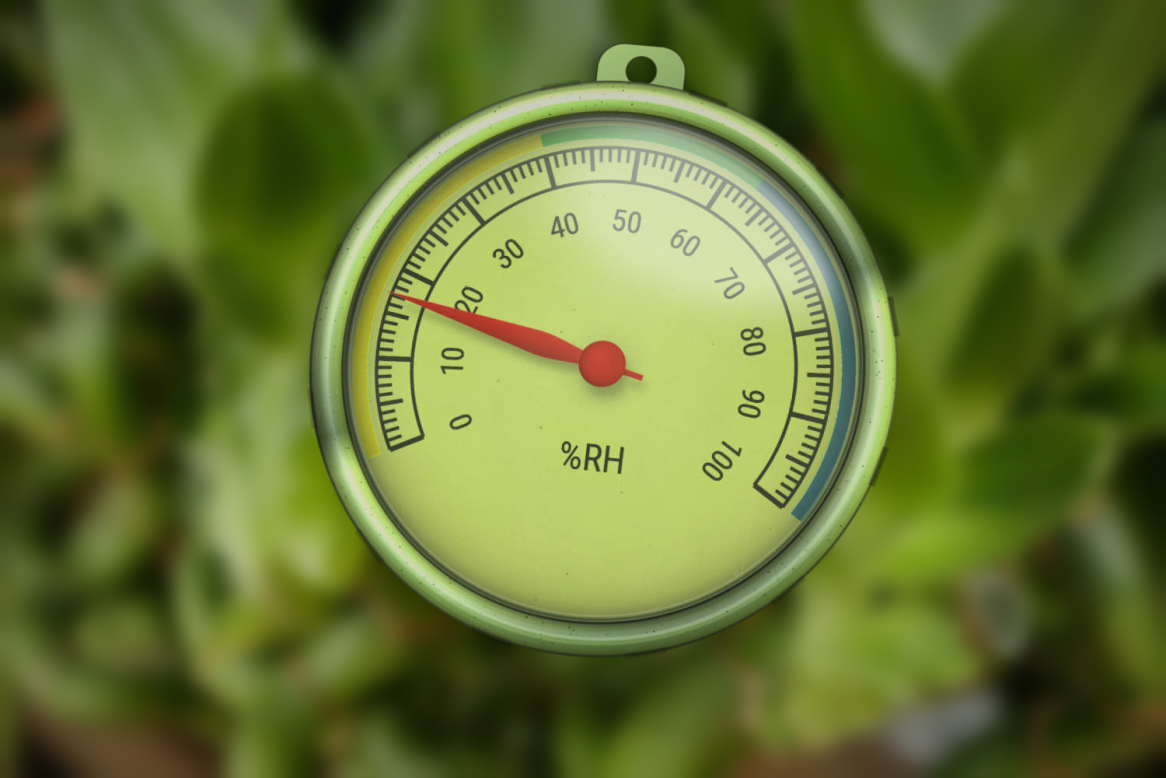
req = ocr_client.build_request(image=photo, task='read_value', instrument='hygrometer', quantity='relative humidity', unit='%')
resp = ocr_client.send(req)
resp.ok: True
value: 17 %
